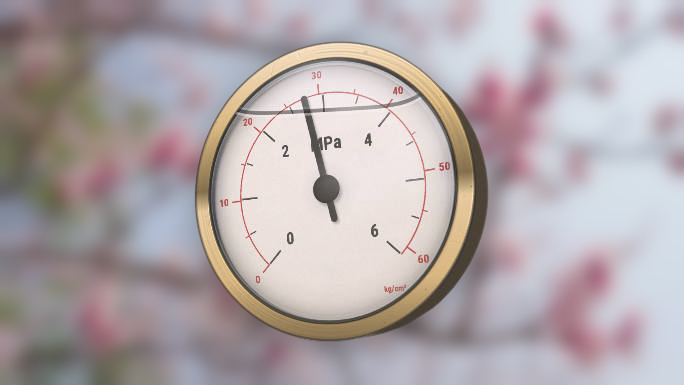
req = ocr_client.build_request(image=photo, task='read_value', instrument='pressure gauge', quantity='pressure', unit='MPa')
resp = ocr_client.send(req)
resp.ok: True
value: 2.75 MPa
